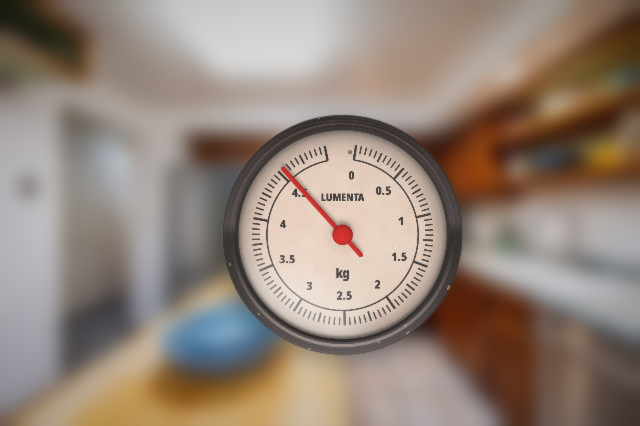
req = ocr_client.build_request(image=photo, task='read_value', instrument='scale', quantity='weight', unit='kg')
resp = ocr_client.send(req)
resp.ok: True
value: 4.55 kg
